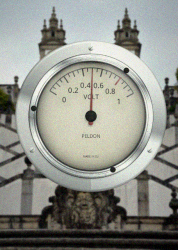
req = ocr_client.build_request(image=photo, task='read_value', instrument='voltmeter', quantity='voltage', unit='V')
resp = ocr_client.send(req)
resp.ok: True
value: 0.5 V
